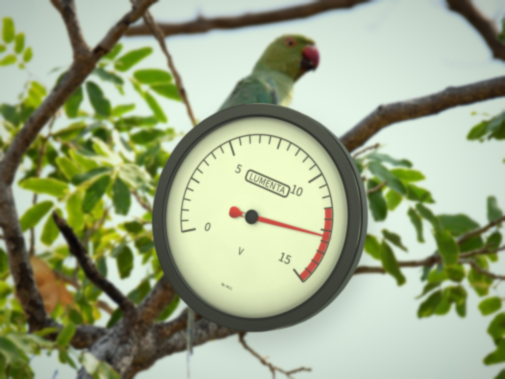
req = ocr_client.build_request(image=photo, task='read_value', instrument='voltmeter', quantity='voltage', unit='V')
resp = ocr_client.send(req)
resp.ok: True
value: 12.75 V
